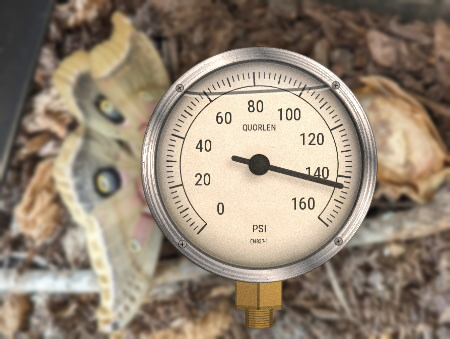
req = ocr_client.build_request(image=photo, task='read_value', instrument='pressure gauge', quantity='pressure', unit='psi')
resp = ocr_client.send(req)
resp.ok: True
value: 144 psi
